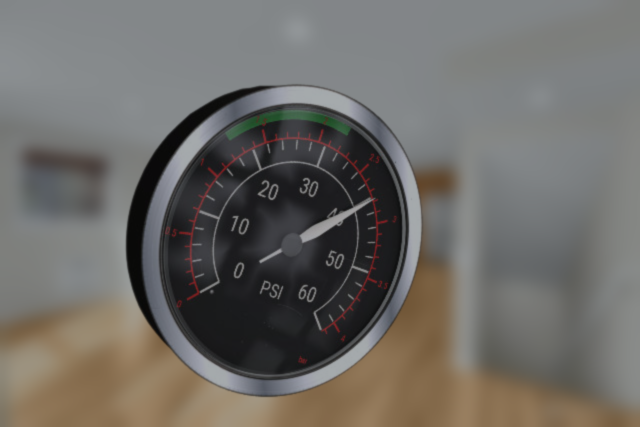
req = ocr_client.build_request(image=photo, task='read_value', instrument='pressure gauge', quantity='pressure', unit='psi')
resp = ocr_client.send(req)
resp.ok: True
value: 40 psi
